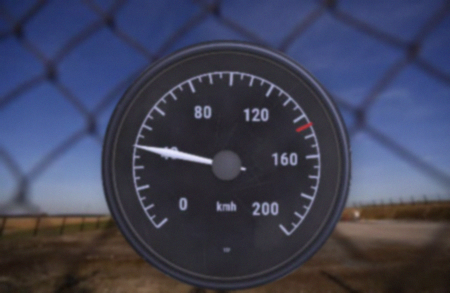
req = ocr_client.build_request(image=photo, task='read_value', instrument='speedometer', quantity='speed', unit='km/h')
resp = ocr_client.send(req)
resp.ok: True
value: 40 km/h
